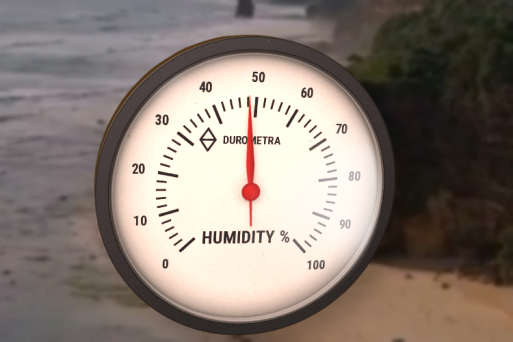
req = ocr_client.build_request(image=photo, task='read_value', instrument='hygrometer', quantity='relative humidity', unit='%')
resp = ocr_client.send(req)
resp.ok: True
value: 48 %
